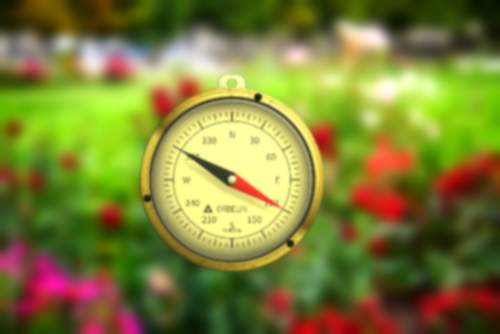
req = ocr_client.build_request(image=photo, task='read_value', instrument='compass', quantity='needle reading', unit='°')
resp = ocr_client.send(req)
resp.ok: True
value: 120 °
